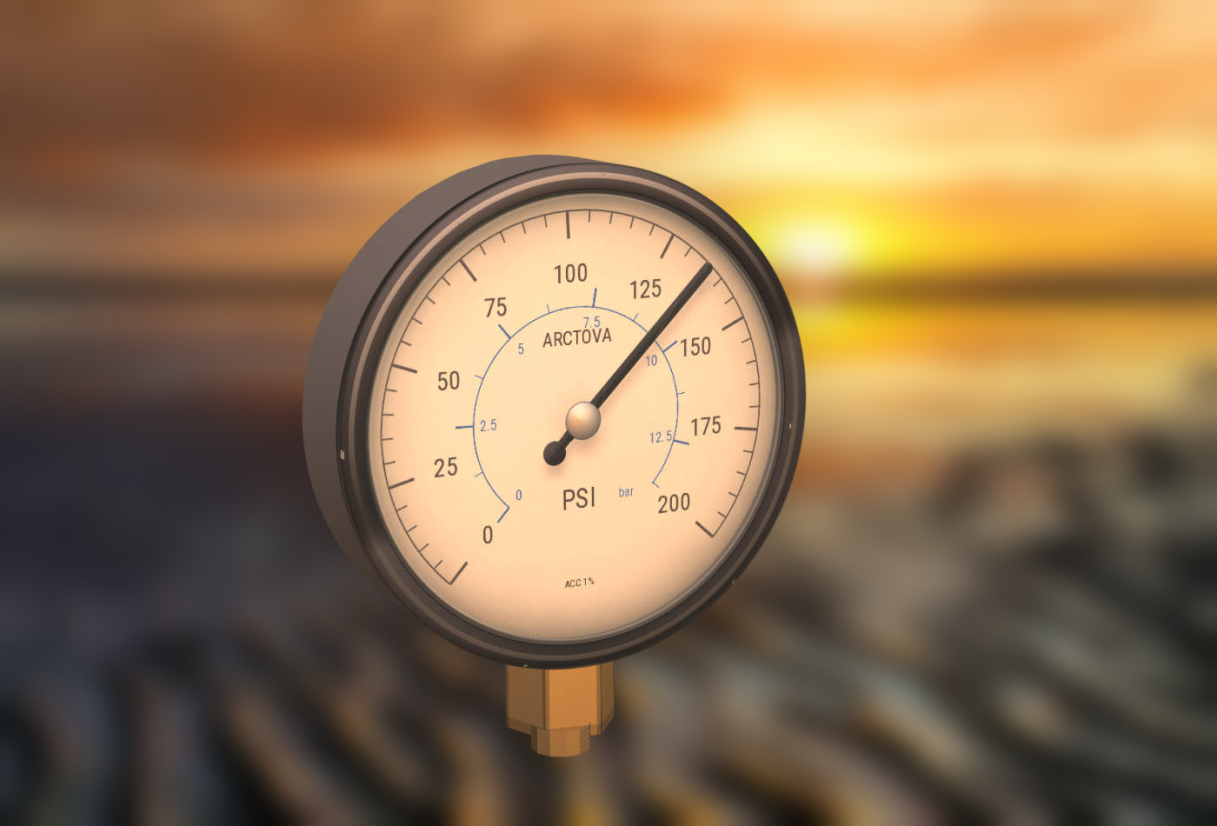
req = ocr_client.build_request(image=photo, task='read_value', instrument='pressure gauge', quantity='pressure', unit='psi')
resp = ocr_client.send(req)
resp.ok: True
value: 135 psi
